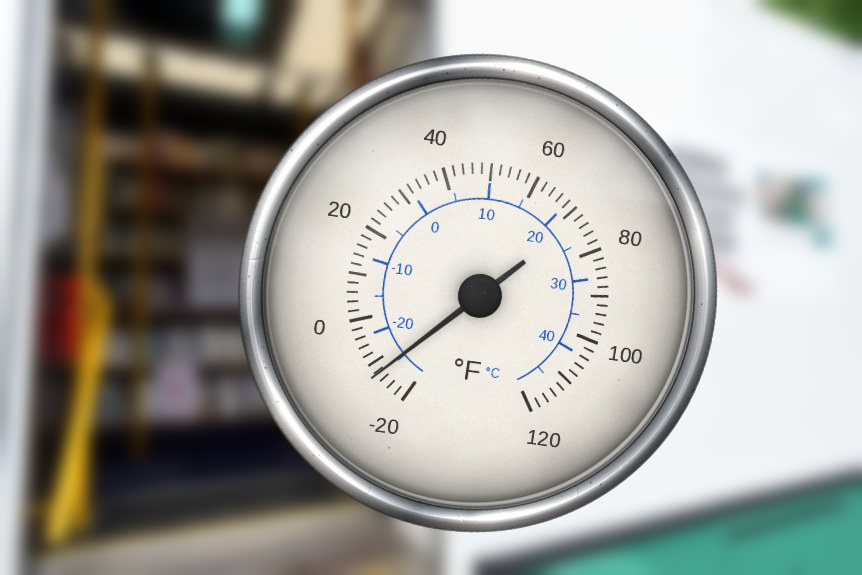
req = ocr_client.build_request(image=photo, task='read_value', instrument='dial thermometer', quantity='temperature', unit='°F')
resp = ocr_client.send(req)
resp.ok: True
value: -12 °F
